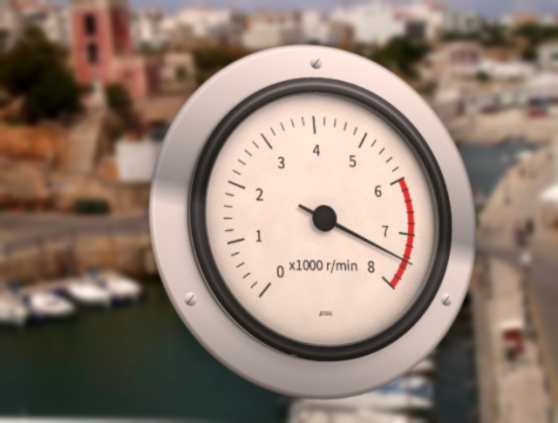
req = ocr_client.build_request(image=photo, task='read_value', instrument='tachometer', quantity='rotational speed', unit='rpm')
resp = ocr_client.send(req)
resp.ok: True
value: 7500 rpm
